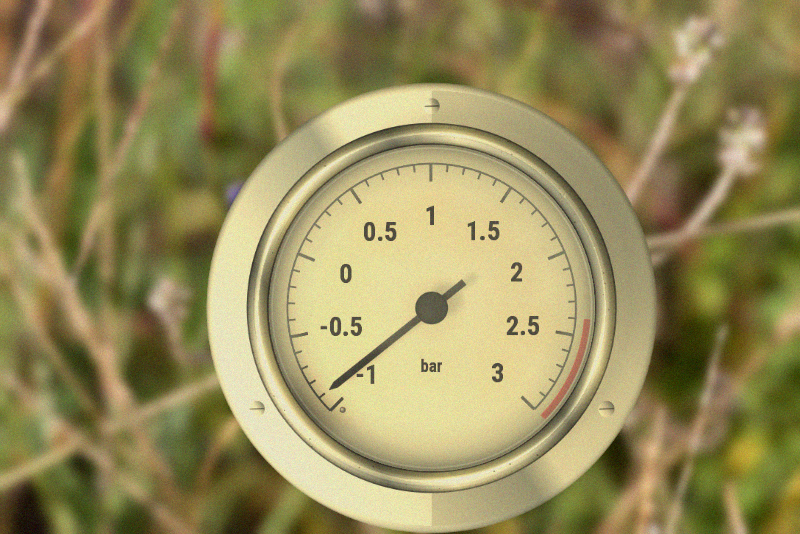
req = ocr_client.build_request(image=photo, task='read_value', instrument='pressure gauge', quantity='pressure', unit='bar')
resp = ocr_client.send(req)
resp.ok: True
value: -0.9 bar
